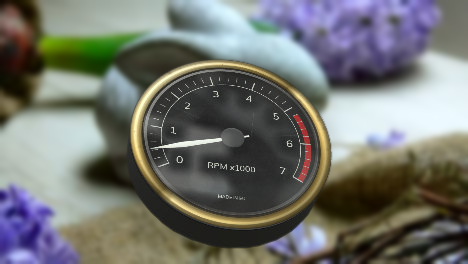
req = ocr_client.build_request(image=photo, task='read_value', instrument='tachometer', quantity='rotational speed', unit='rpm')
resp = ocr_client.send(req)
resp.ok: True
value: 400 rpm
